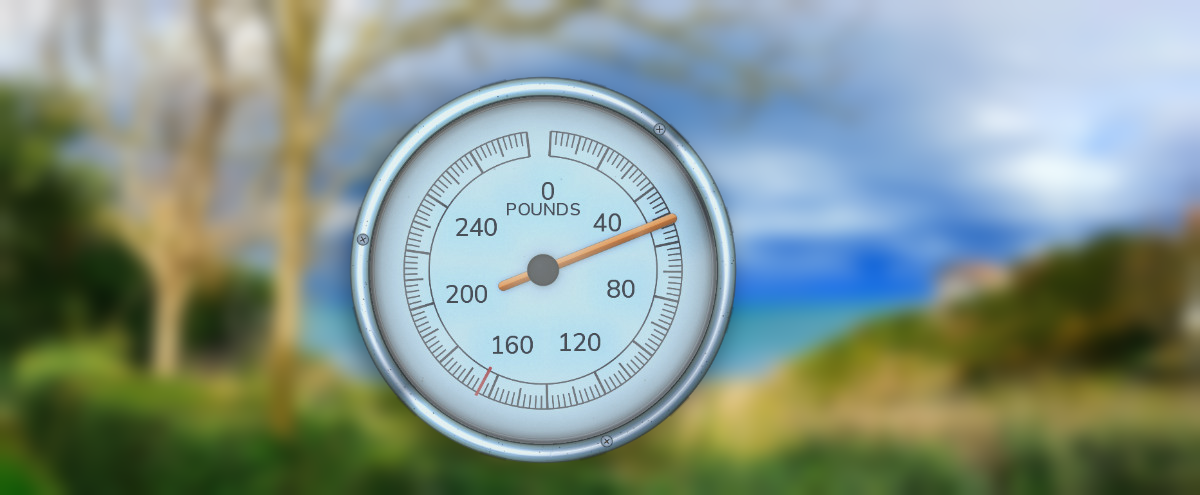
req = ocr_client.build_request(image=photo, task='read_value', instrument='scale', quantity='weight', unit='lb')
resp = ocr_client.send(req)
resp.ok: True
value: 52 lb
